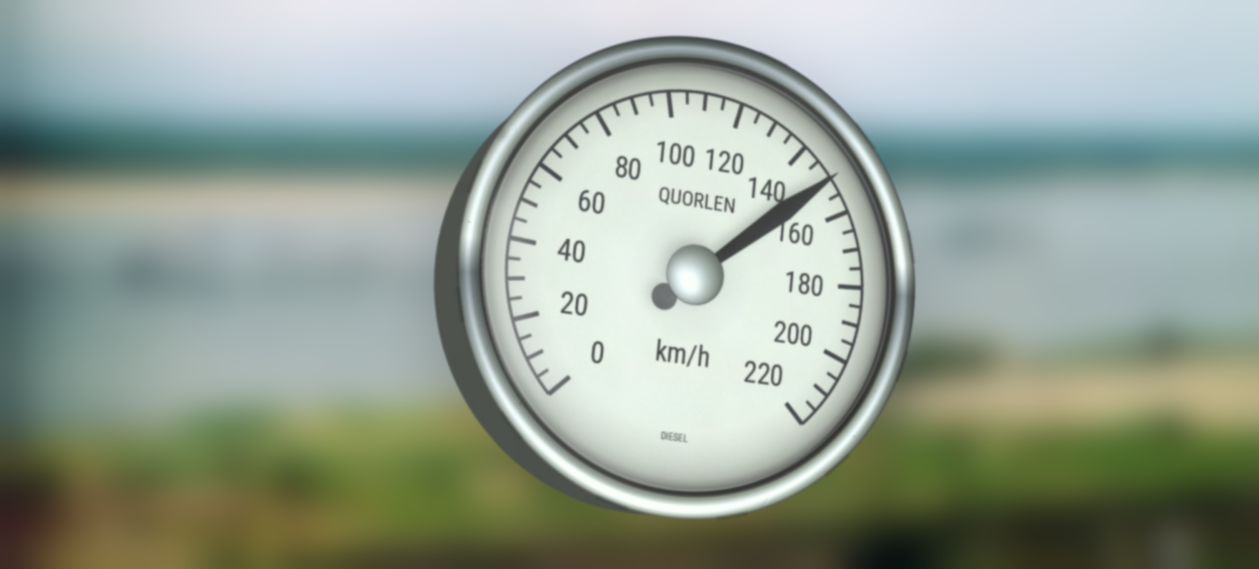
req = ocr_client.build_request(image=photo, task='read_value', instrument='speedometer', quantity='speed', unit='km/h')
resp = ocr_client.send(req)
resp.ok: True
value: 150 km/h
